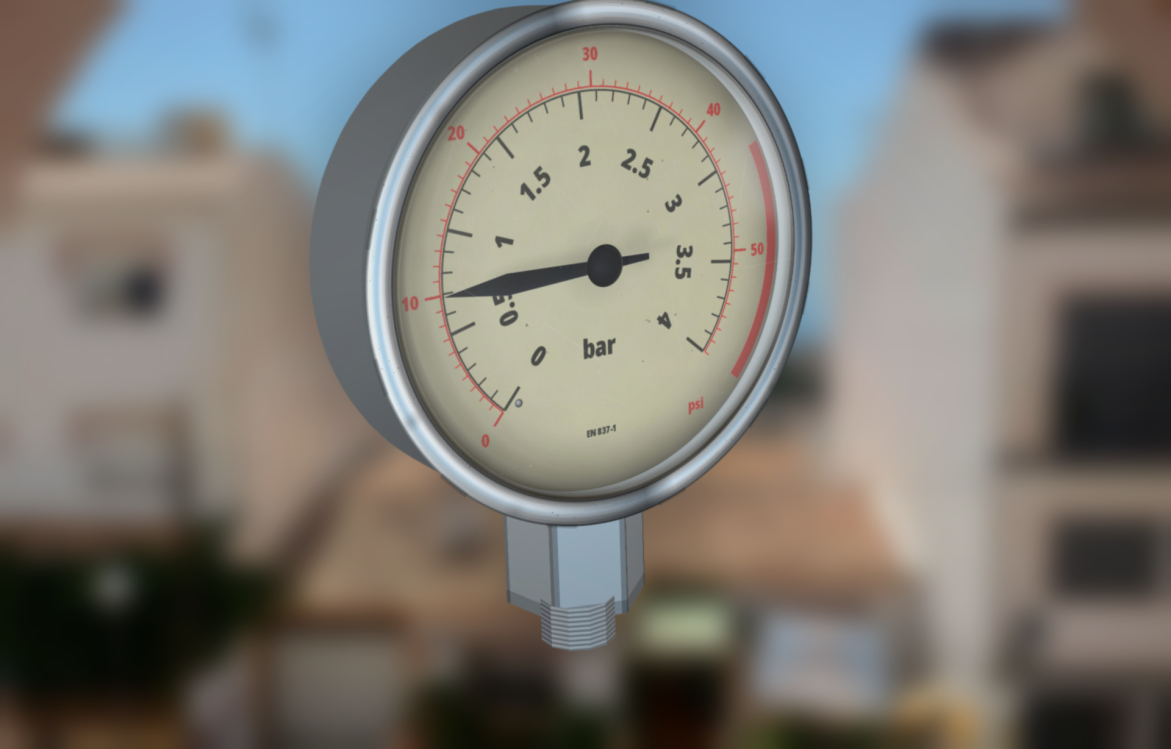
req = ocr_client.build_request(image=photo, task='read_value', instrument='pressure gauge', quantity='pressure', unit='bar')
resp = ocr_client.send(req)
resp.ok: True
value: 0.7 bar
